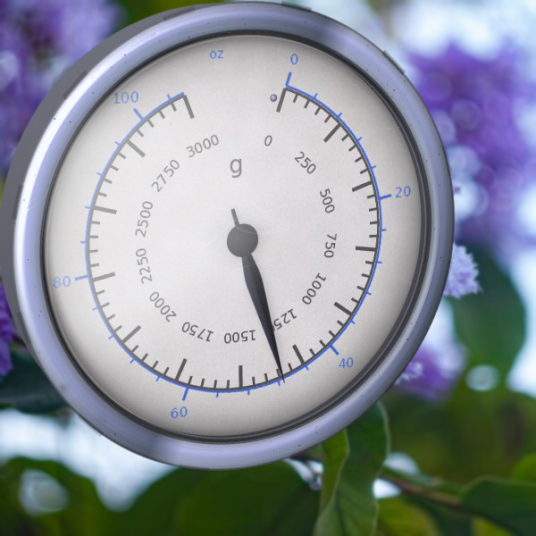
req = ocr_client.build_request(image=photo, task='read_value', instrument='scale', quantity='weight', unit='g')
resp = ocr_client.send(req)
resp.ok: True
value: 1350 g
